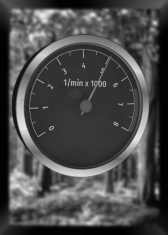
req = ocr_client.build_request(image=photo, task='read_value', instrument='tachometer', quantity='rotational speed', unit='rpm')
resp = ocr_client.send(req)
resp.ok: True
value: 5000 rpm
